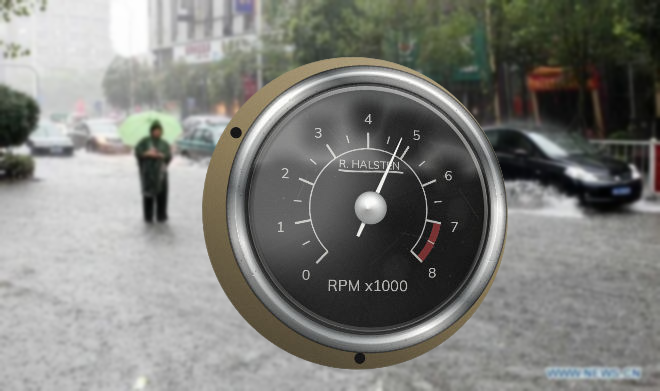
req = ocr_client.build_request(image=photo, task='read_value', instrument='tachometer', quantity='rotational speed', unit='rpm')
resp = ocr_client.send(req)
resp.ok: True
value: 4750 rpm
